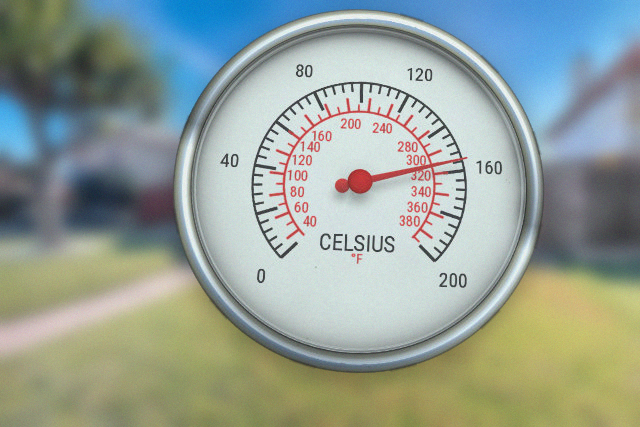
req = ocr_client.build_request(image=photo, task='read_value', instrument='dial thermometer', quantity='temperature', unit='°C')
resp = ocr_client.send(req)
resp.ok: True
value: 156 °C
